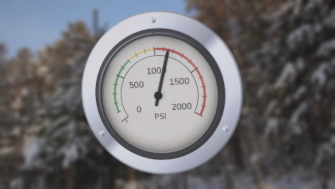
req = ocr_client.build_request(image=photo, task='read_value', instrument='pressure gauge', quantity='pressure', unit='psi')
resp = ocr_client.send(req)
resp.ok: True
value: 1150 psi
